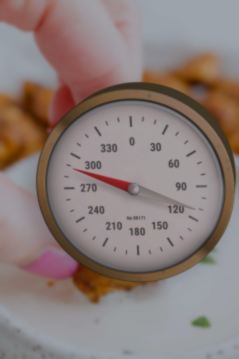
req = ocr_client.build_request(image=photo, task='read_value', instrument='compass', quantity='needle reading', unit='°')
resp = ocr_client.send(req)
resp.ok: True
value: 290 °
